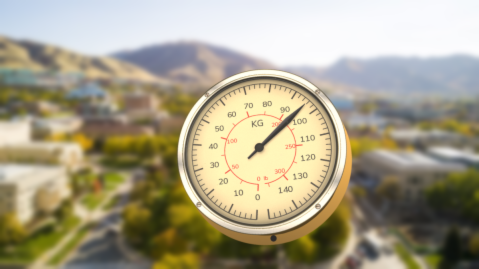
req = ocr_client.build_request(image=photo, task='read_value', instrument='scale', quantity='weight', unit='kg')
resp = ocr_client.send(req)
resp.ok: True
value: 96 kg
